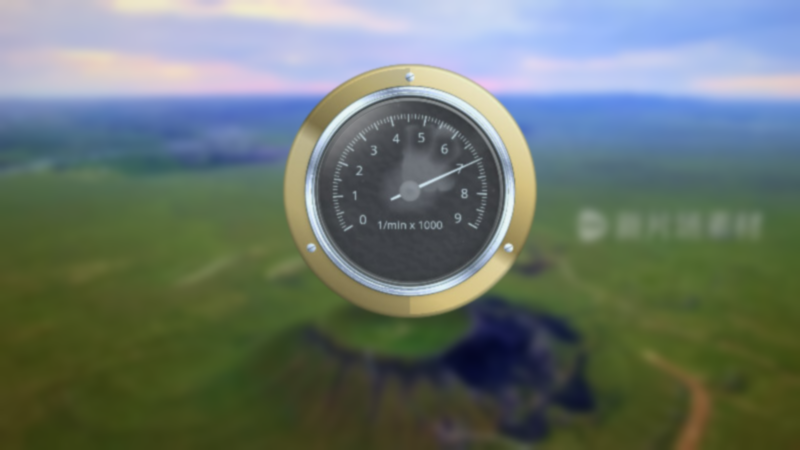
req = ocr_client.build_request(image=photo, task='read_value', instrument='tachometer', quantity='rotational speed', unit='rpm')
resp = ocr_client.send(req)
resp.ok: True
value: 7000 rpm
